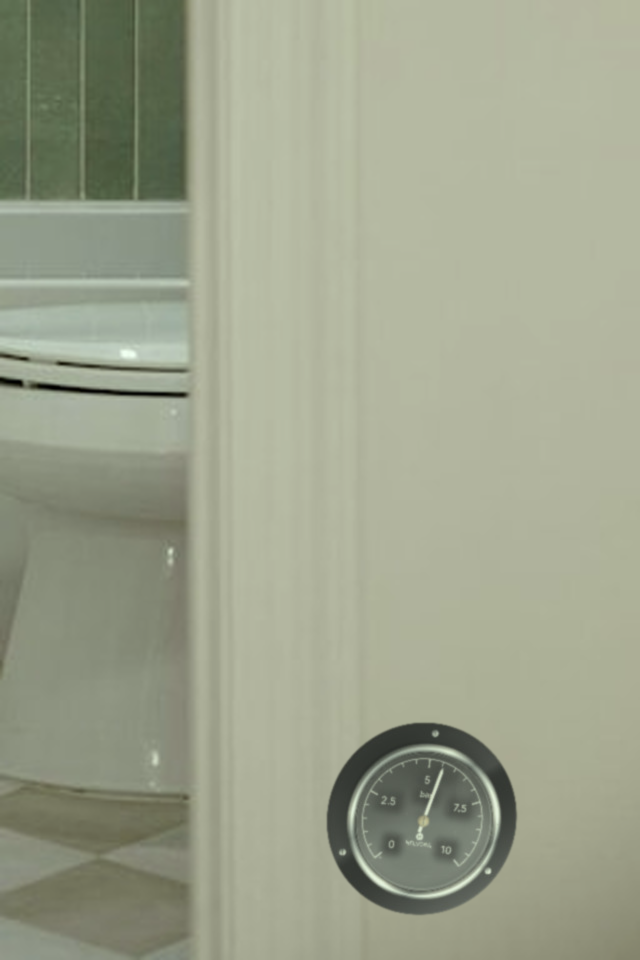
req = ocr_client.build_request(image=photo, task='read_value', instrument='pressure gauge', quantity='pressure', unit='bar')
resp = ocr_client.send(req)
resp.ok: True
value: 5.5 bar
